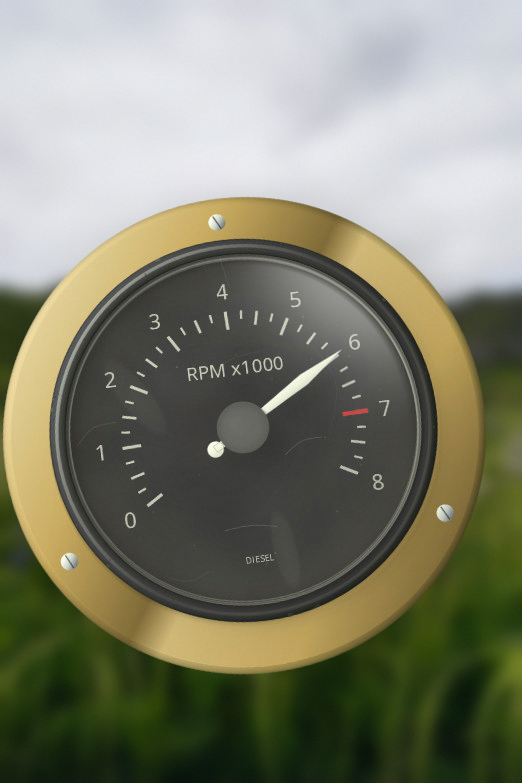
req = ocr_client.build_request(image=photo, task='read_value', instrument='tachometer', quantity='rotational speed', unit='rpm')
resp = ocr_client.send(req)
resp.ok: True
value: 6000 rpm
